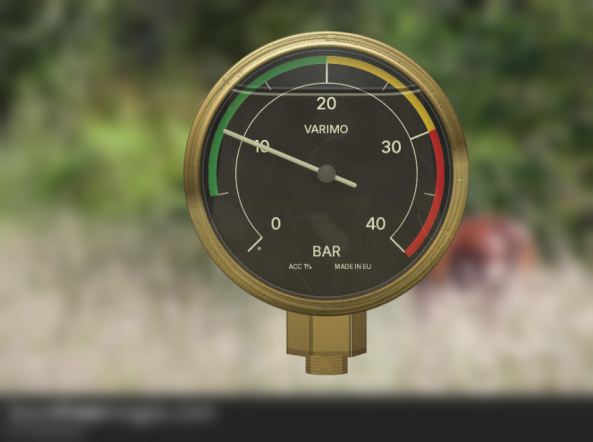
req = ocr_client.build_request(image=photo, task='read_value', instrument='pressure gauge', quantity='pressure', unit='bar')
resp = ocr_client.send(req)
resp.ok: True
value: 10 bar
